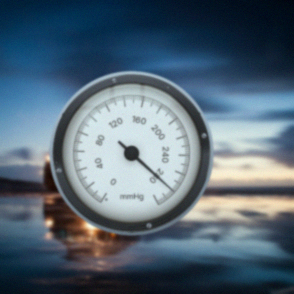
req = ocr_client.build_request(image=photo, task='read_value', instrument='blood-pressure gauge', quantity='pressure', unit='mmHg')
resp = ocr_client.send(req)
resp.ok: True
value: 280 mmHg
